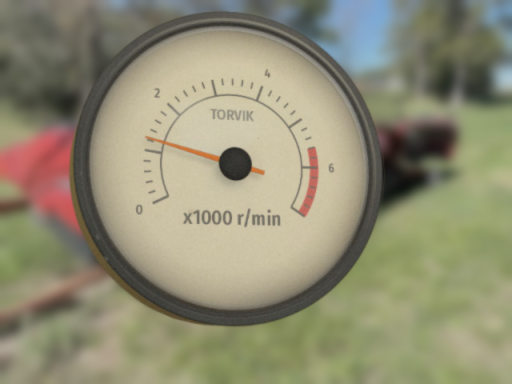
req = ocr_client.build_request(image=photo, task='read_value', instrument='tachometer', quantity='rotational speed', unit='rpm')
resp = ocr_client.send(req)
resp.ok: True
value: 1200 rpm
